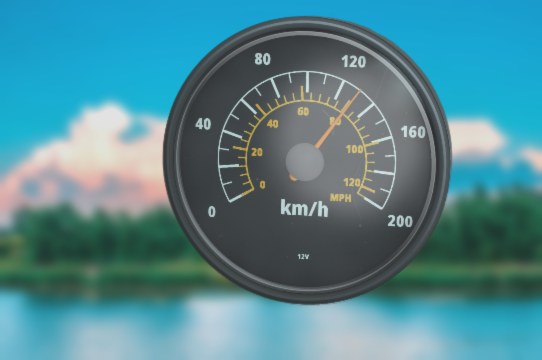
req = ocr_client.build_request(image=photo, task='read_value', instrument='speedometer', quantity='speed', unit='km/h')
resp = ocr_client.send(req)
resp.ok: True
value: 130 km/h
